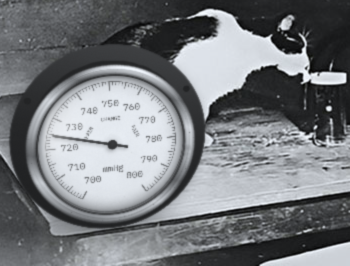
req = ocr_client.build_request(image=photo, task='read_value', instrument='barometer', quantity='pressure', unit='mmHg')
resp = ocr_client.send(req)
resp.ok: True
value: 725 mmHg
